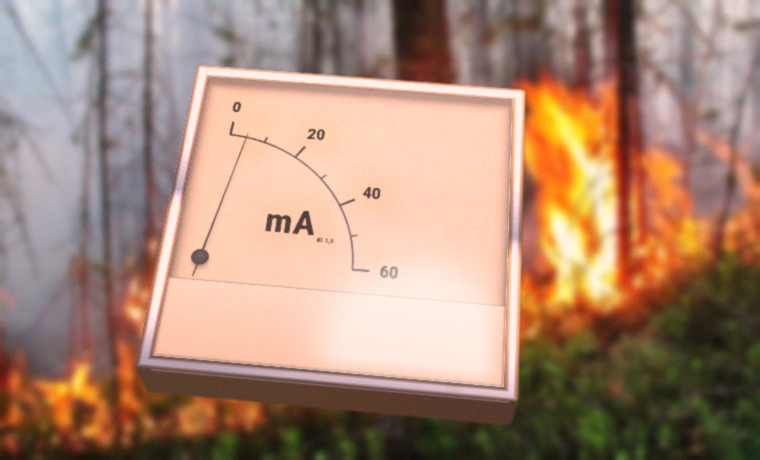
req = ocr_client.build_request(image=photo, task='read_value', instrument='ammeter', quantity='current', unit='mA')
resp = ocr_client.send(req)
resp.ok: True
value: 5 mA
